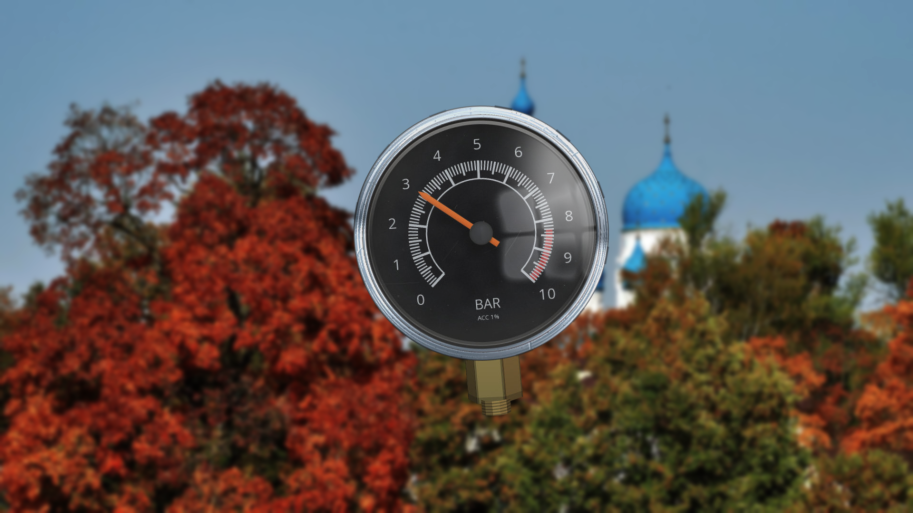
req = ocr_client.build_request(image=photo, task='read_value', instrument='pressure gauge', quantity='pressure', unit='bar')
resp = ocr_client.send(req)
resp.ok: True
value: 3 bar
